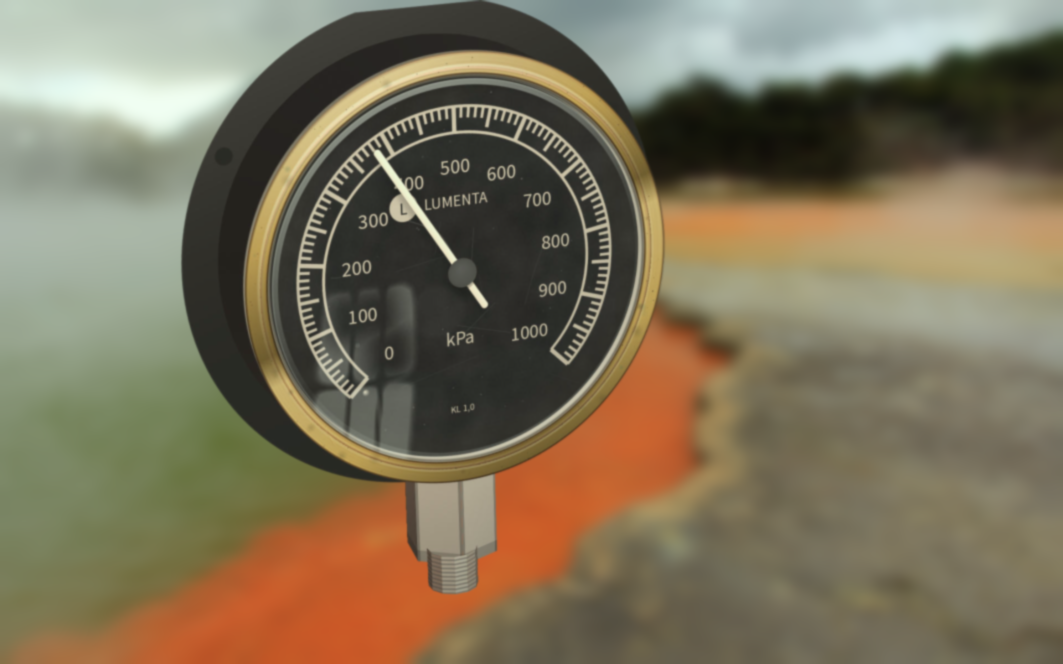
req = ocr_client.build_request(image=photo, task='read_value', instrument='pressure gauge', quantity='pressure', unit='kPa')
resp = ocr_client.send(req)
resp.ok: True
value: 380 kPa
